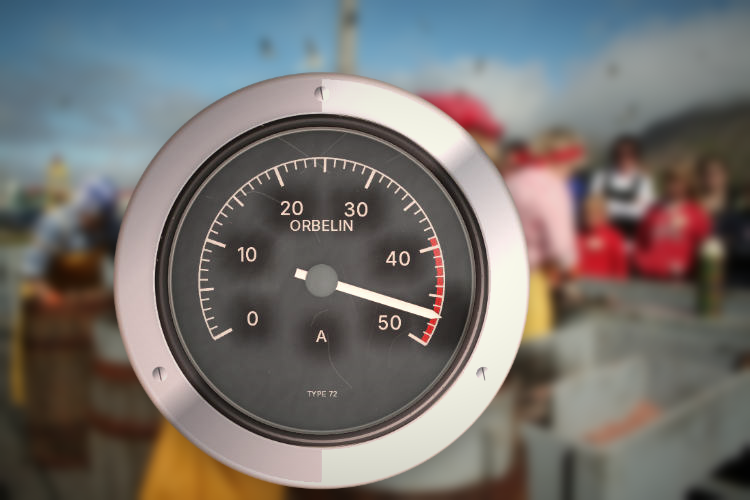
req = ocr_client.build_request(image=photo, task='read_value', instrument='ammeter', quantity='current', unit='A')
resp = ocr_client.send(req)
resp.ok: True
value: 47 A
